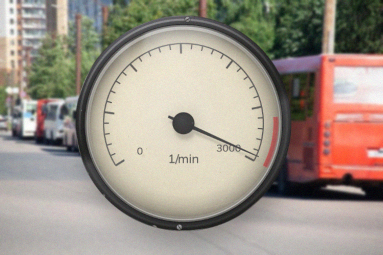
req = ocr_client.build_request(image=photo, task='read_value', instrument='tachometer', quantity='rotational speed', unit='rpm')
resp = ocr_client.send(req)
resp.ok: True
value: 2950 rpm
